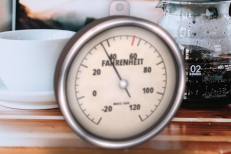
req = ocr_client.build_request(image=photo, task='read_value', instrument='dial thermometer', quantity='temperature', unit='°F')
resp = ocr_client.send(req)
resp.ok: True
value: 36 °F
